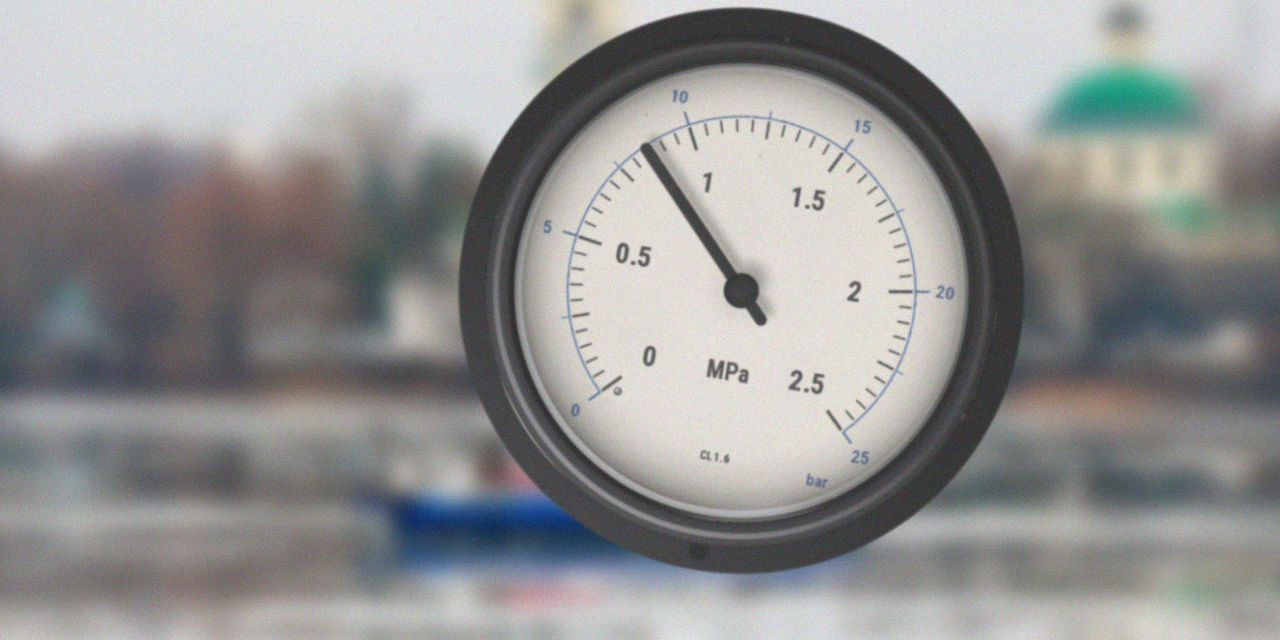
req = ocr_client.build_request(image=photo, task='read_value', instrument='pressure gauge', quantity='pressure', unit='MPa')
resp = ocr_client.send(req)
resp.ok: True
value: 0.85 MPa
